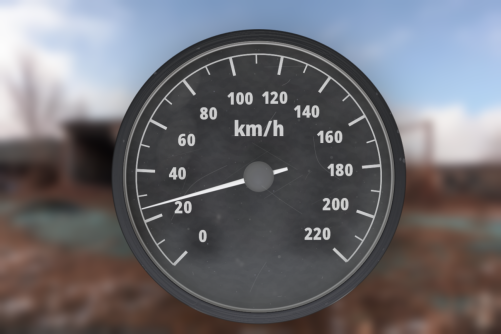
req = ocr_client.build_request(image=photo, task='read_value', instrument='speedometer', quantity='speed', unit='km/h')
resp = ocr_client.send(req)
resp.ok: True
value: 25 km/h
